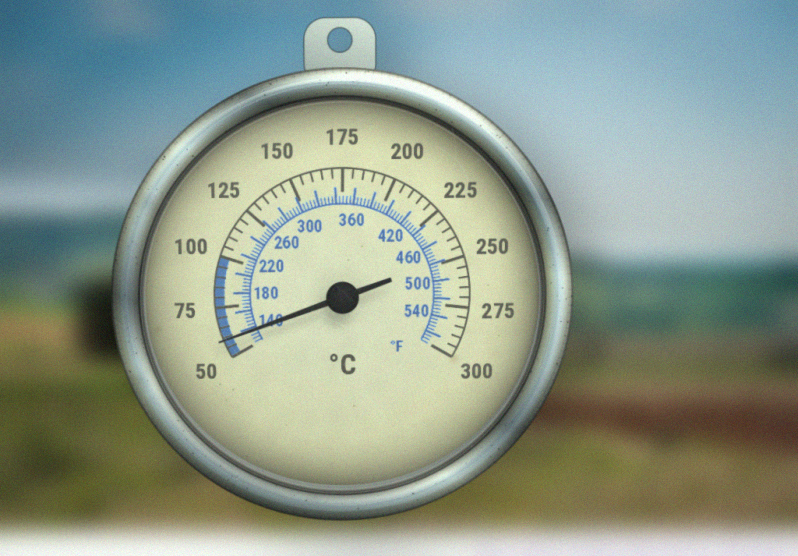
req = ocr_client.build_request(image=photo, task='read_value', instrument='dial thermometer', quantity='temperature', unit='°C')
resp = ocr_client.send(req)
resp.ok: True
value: 60 °C
